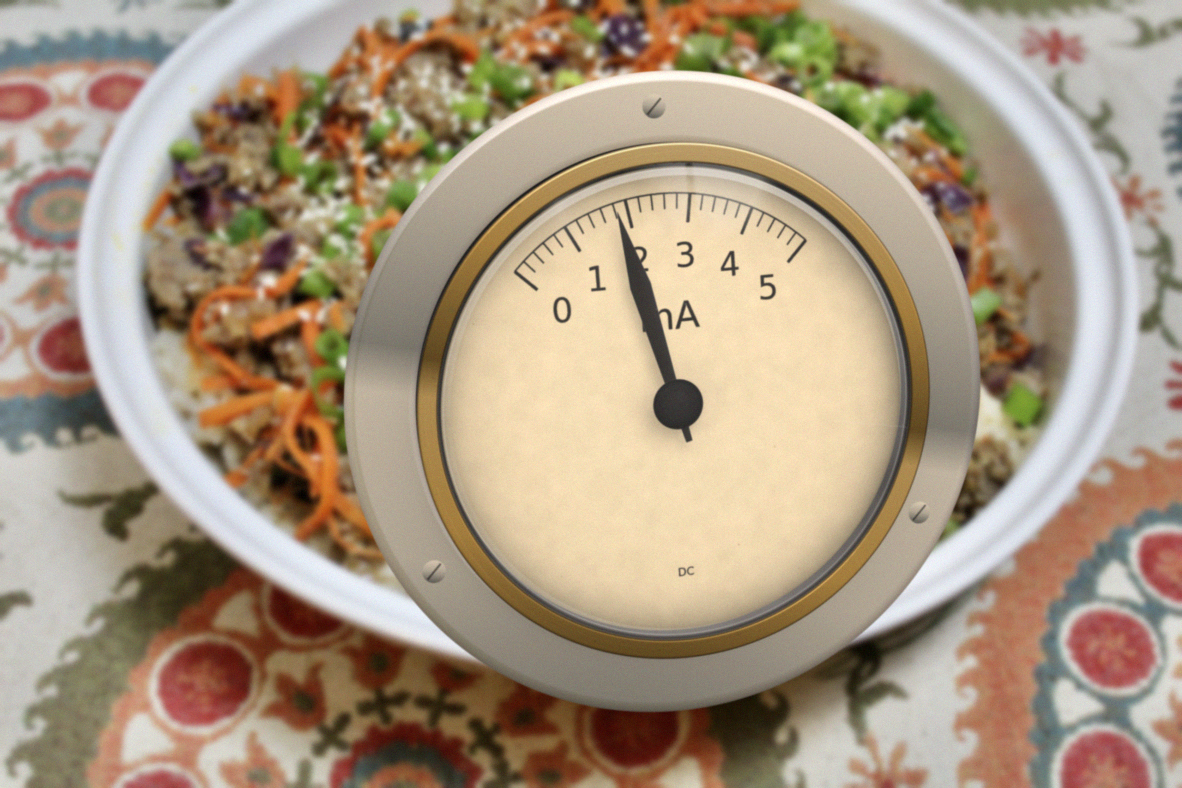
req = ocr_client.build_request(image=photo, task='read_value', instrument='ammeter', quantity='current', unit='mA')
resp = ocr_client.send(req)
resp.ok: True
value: 1.8 mA
